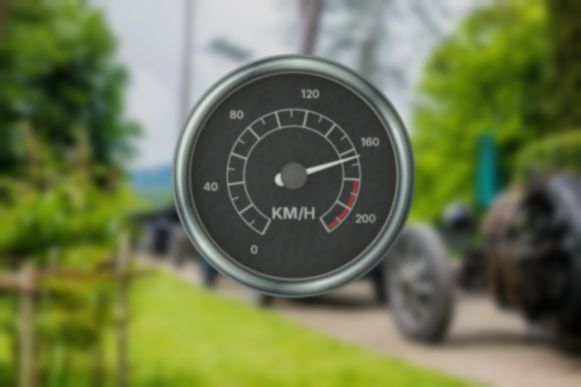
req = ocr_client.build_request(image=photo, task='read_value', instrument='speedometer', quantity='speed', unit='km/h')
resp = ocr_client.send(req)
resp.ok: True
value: 165 km/h
